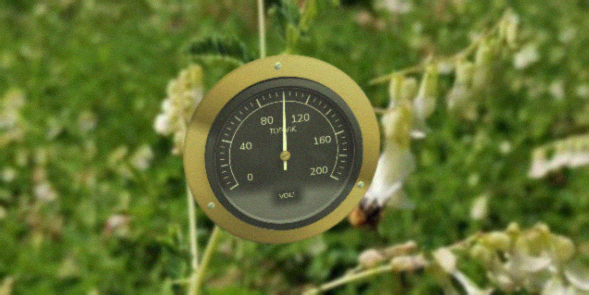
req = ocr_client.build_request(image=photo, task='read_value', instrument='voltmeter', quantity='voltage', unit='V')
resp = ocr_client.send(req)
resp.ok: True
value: 100 V
